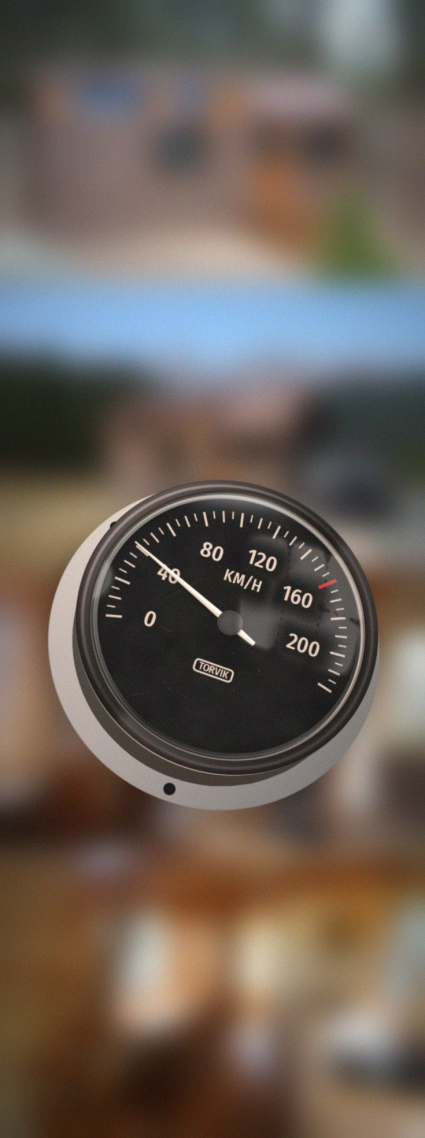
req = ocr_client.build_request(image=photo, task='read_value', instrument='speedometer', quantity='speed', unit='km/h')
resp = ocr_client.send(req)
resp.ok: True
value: 40 km/h
